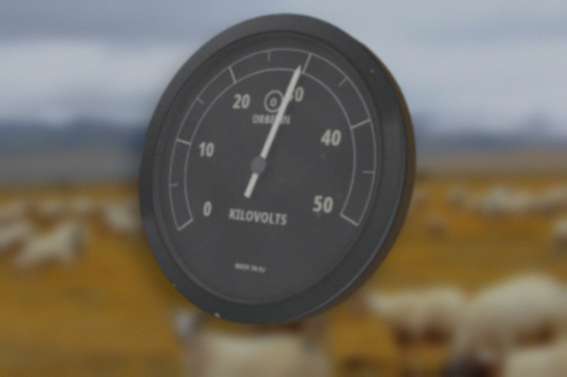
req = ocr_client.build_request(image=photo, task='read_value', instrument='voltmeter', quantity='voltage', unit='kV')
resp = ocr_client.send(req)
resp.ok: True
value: 30 kV
